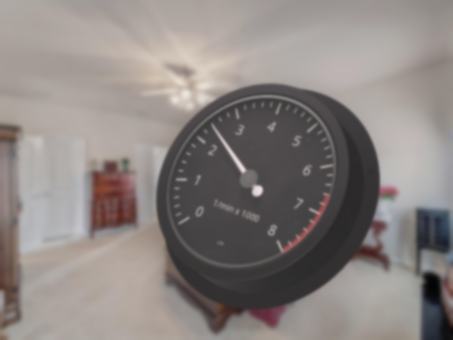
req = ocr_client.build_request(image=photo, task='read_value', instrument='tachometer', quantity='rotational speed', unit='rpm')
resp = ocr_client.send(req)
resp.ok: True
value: 2400 rpm
